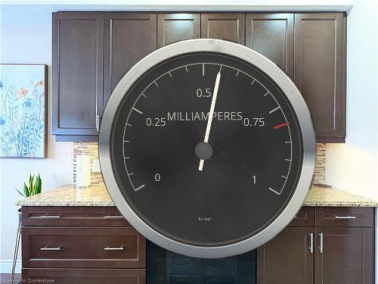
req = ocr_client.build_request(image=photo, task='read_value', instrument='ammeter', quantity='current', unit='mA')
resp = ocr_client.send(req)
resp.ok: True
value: 0.55 mA
